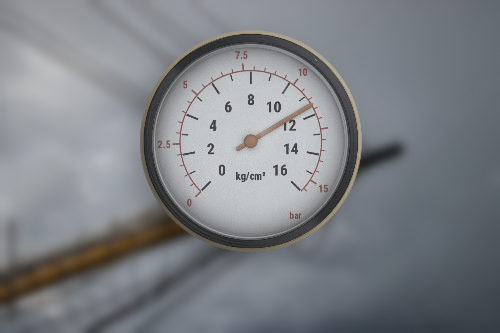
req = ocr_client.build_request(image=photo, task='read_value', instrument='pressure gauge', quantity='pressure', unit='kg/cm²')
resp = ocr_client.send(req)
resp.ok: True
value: 11.5 kg/cm²
